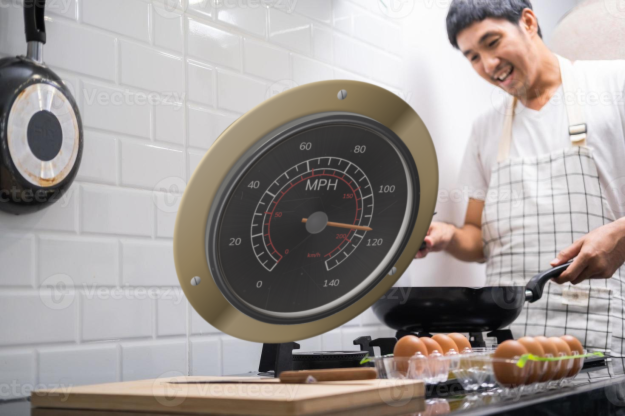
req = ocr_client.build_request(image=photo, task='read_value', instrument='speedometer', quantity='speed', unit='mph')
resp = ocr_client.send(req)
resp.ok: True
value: 115 mph
